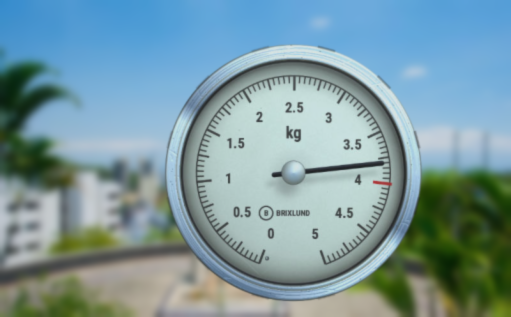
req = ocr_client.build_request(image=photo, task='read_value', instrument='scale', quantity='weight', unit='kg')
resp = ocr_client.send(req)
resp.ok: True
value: 3.8 kg
